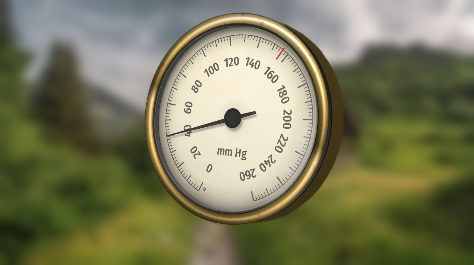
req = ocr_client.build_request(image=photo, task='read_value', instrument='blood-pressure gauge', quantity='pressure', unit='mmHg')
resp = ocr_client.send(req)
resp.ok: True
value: 40 mmHg
